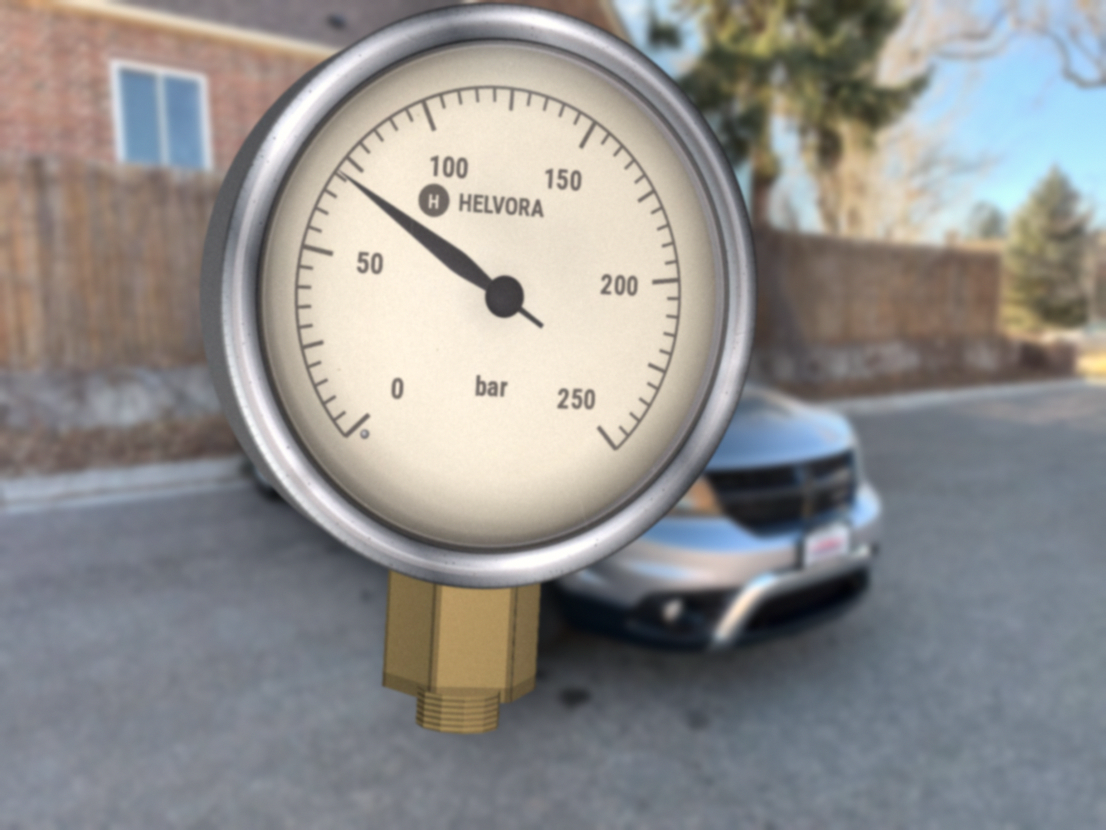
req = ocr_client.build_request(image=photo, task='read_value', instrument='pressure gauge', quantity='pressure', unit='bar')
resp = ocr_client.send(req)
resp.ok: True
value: 70 bar
